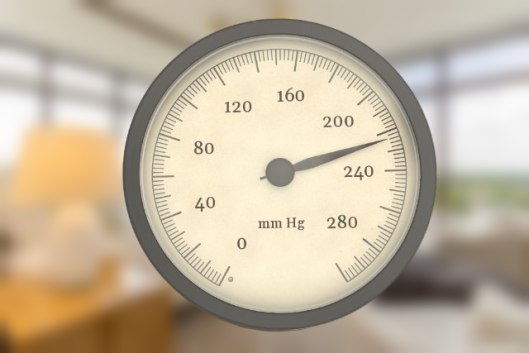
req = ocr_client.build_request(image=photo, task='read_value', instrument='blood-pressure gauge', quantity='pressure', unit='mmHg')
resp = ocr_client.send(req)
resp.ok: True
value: 224 mmHg
